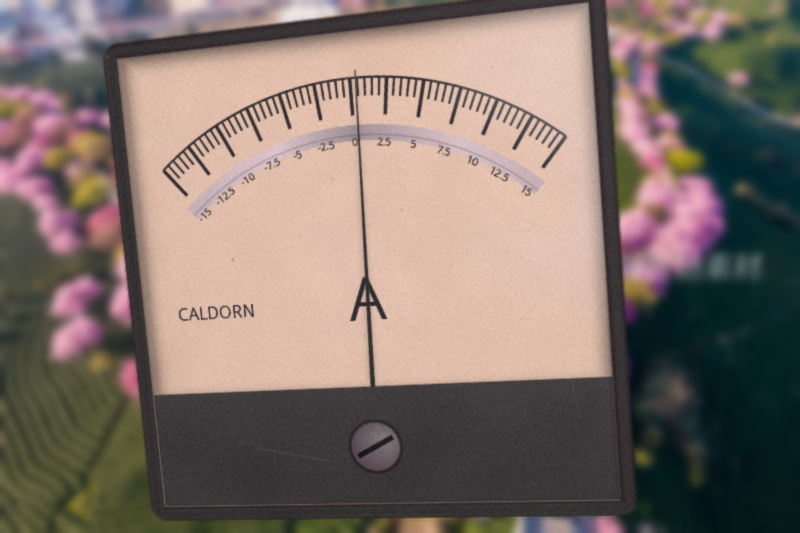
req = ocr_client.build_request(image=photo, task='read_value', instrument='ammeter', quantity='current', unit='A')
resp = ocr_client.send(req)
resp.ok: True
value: 0.5 A
